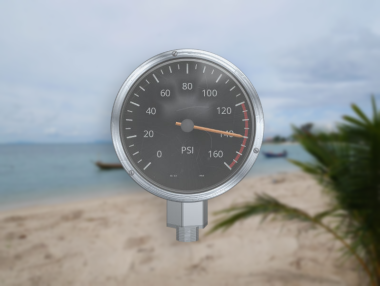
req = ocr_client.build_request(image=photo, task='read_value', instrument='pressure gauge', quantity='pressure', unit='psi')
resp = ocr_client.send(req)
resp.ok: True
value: 140 psi
